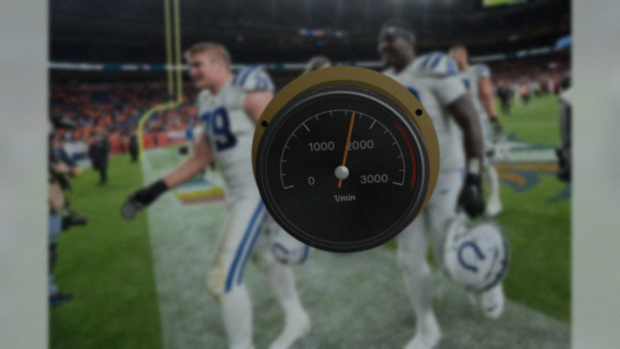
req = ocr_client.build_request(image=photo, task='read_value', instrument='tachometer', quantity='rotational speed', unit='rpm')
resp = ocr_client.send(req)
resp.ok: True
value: 1700 rpm
